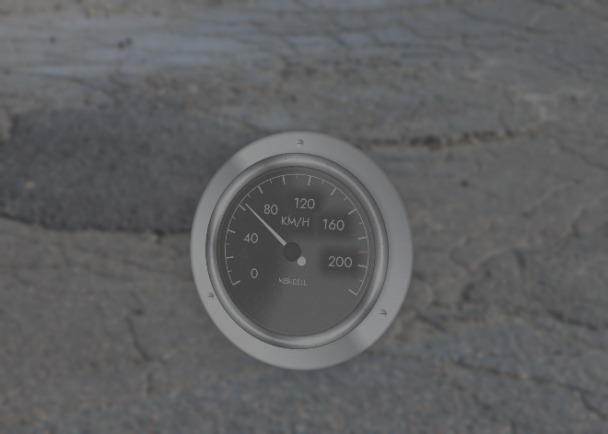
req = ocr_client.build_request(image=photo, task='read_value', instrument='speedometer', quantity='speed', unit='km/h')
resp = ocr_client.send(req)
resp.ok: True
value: 65 km/h
